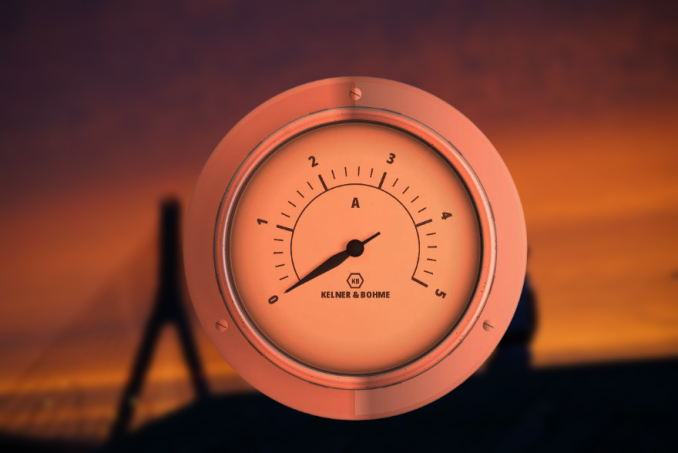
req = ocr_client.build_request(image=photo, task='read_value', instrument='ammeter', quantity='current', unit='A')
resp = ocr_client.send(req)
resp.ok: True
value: 0 A
